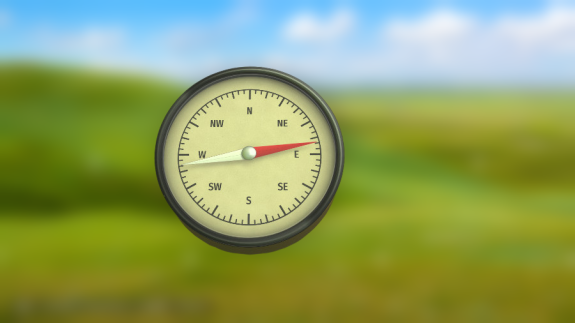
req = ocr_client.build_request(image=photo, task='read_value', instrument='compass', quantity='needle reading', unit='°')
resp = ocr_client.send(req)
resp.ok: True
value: 80 °
